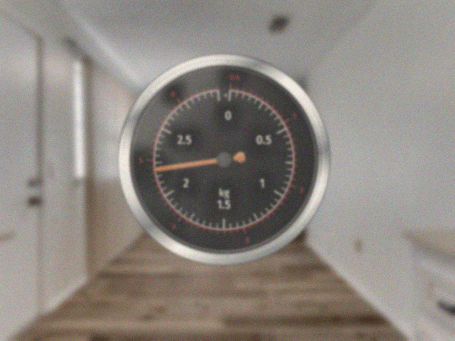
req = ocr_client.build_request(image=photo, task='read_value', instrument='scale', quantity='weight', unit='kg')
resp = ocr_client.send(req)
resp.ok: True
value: 2.2 kg
